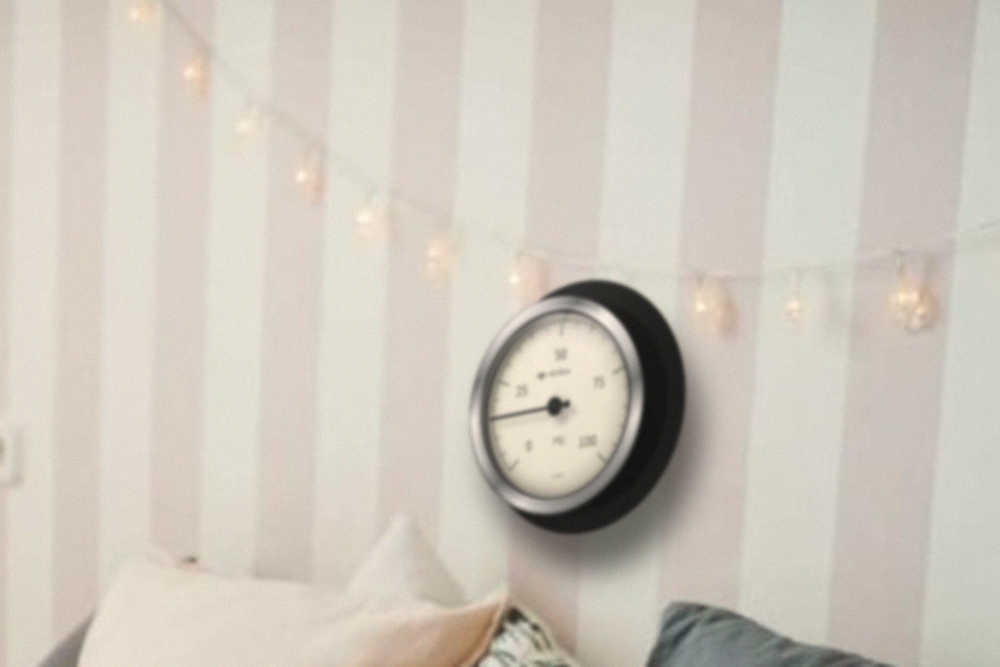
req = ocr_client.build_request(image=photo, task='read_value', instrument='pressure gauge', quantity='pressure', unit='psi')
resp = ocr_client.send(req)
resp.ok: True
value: 15 psi
